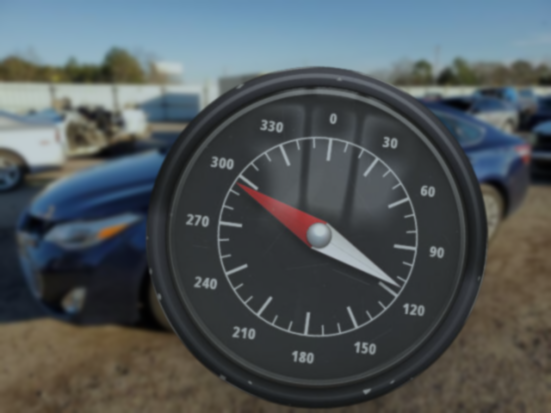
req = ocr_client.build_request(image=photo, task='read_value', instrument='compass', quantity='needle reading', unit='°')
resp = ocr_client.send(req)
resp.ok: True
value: 295 °
